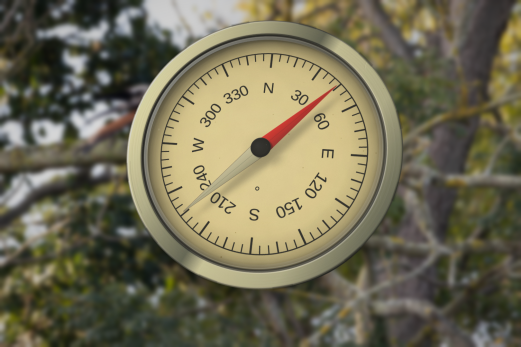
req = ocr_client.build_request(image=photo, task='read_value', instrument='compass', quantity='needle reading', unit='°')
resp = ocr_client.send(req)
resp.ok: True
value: 45 °
